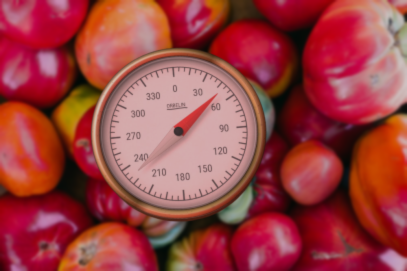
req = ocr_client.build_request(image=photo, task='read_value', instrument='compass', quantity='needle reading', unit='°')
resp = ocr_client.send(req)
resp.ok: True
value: 50 °
